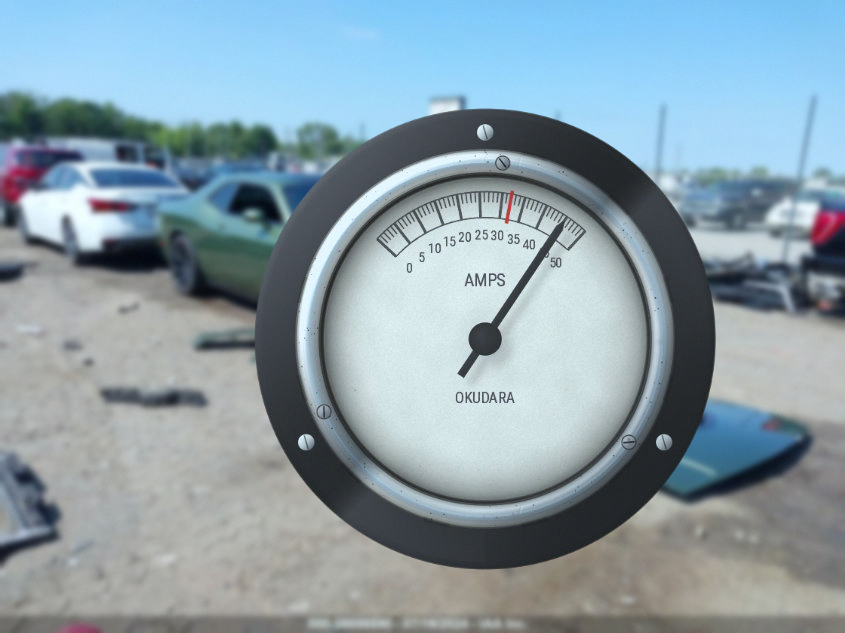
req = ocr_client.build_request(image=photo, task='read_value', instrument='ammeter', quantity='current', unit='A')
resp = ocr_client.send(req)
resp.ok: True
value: 45 A
